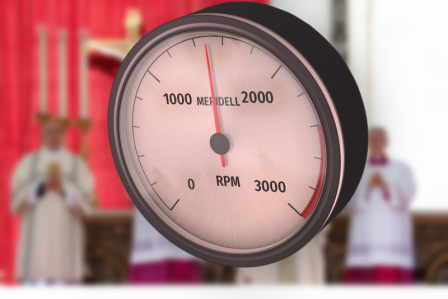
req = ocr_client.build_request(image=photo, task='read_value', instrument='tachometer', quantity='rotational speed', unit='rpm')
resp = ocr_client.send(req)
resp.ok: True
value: 1500 rpm
